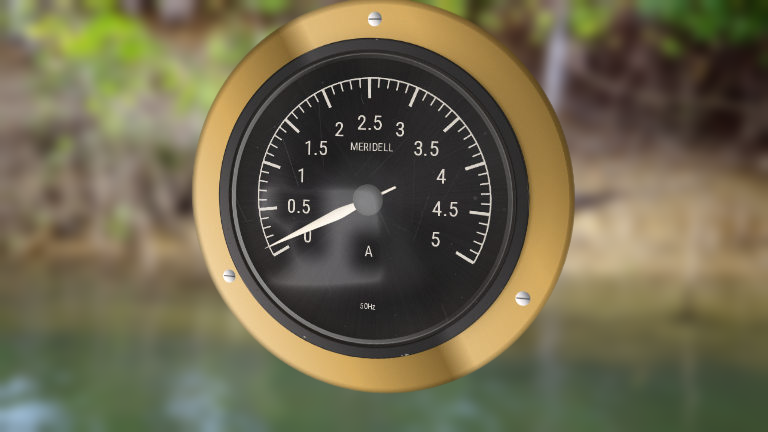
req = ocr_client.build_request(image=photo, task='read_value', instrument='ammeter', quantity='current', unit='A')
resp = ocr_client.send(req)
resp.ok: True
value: 0.1 A
